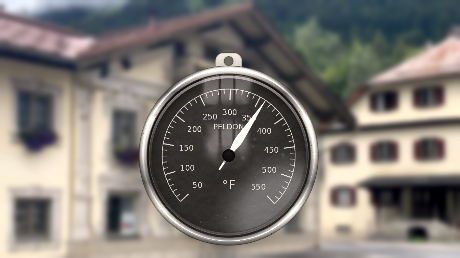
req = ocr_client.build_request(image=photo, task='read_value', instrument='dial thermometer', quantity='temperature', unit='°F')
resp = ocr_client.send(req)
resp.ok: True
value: 360 °F
